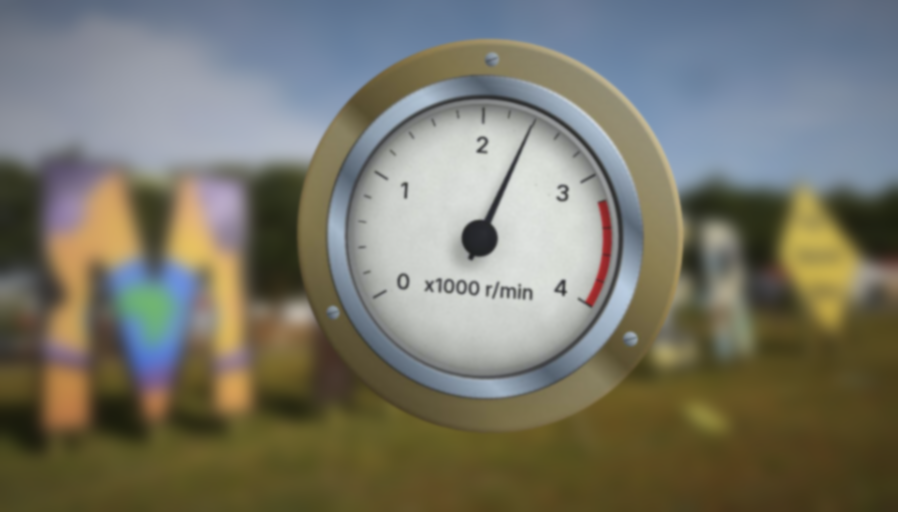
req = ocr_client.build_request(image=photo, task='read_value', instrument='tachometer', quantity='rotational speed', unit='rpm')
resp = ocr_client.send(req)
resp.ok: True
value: 2400 rpm
